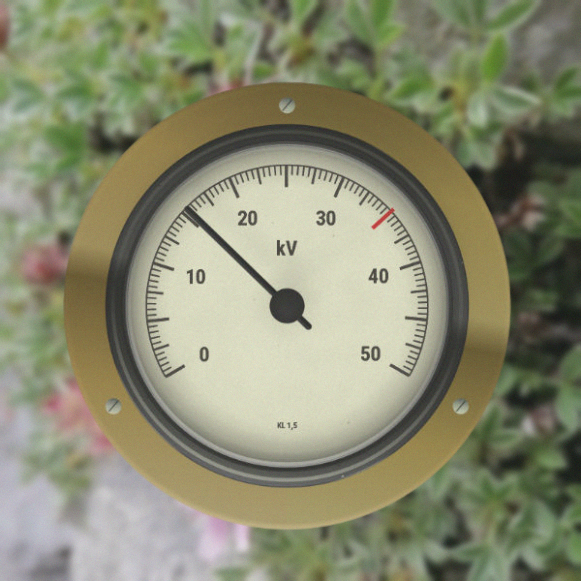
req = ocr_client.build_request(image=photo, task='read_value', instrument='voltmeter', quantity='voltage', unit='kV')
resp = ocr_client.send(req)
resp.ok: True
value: 15.5 kV
